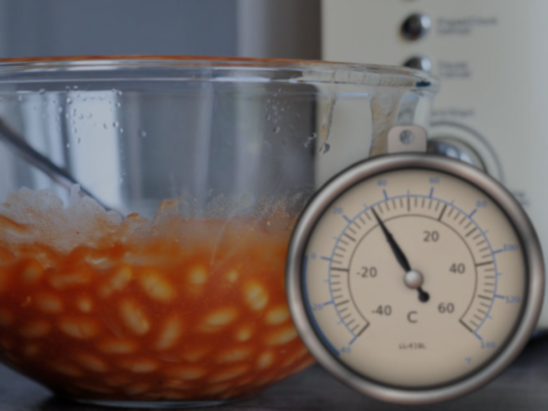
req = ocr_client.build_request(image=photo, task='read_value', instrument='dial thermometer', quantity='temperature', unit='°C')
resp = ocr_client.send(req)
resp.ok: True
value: 0 °C
